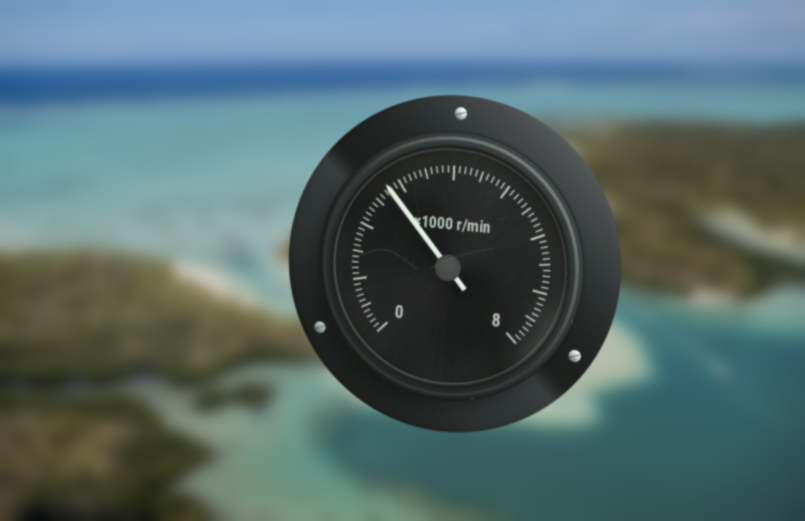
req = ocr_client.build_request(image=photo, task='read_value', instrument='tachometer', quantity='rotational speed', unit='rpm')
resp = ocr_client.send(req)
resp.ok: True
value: 2800 rpm
